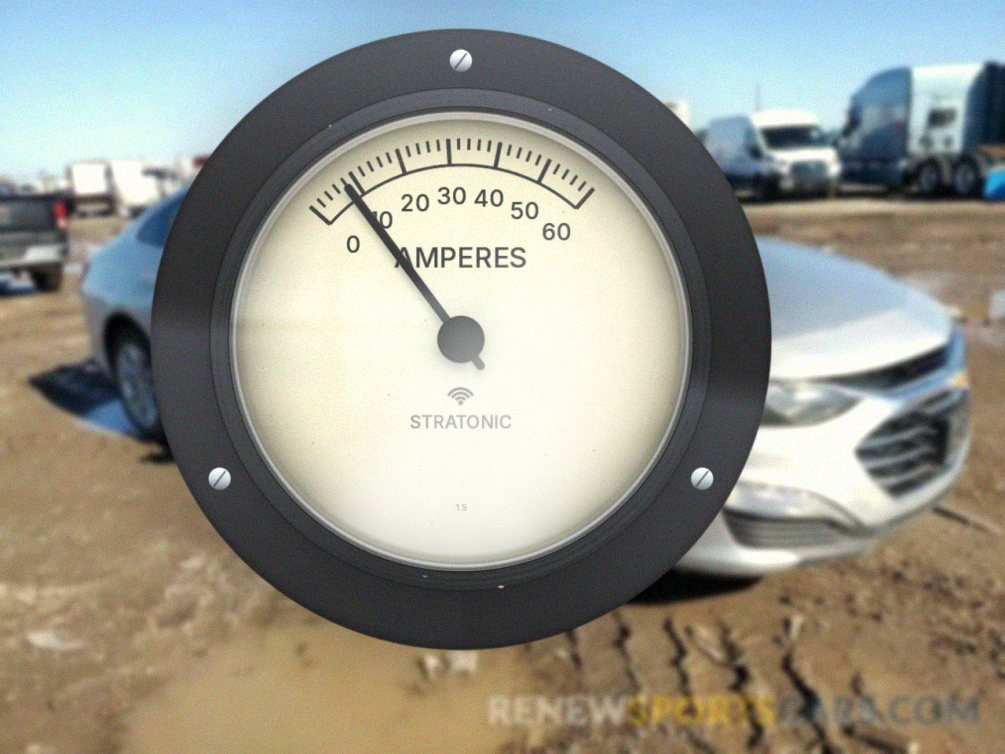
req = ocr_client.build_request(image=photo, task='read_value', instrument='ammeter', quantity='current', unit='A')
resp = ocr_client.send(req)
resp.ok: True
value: 8 A
